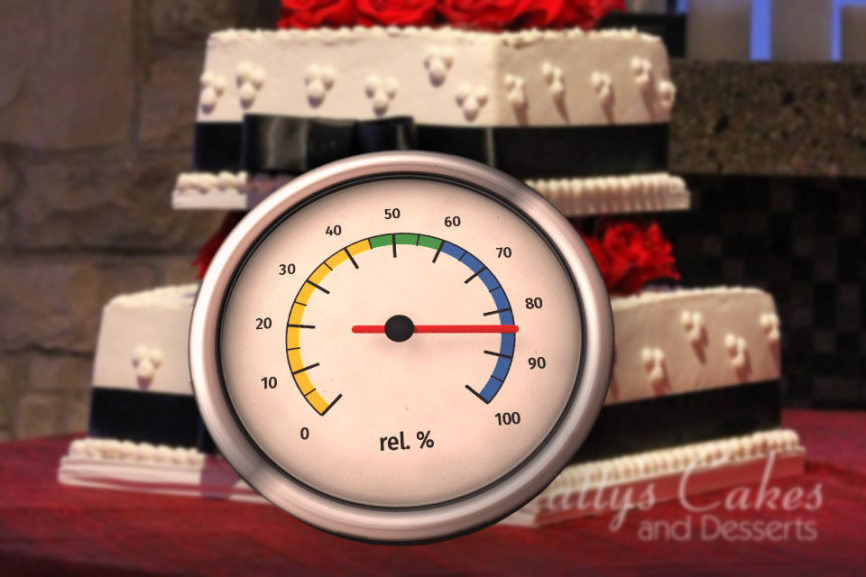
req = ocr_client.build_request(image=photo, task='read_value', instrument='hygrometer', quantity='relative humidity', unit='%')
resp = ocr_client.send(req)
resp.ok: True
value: 85 %
